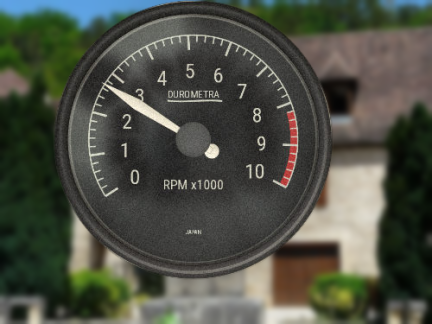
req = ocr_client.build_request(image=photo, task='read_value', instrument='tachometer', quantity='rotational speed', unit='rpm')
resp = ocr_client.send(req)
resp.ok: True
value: 2700 rpm
